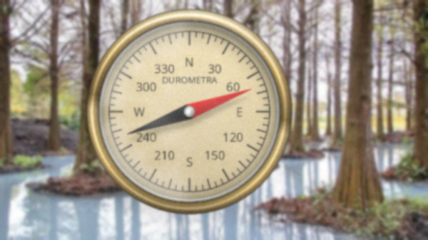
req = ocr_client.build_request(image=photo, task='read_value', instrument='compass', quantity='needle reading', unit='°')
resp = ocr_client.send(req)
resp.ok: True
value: 70 °
